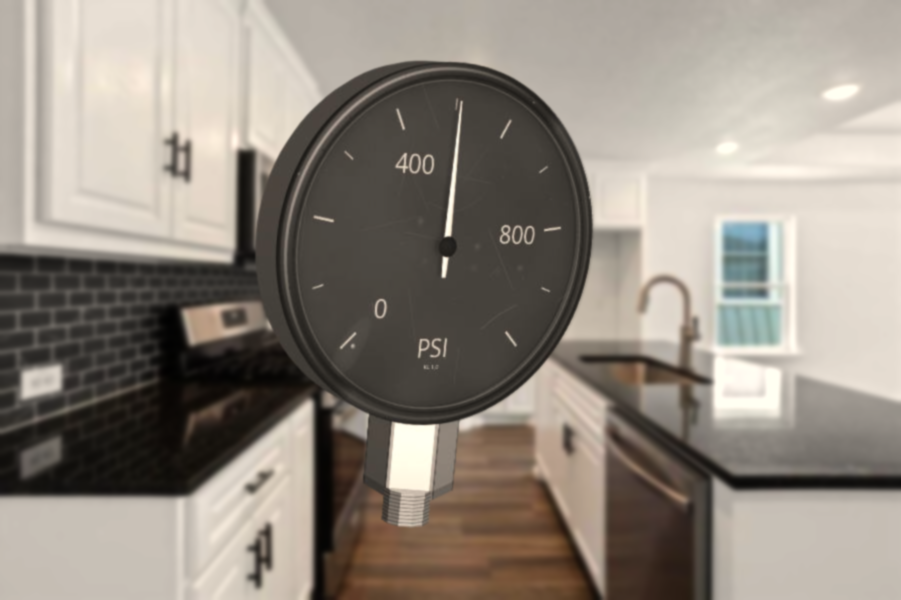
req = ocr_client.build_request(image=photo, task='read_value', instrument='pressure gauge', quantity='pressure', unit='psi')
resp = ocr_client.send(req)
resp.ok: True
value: 500 psi
